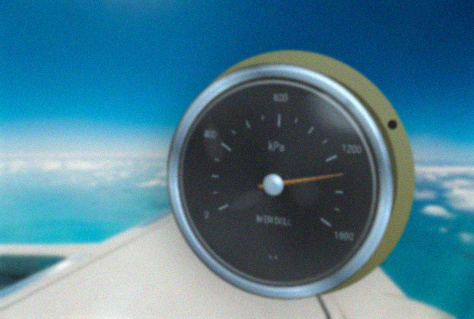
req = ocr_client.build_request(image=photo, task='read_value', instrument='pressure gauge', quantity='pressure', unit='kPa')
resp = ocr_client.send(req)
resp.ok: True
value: 1300 kPa
